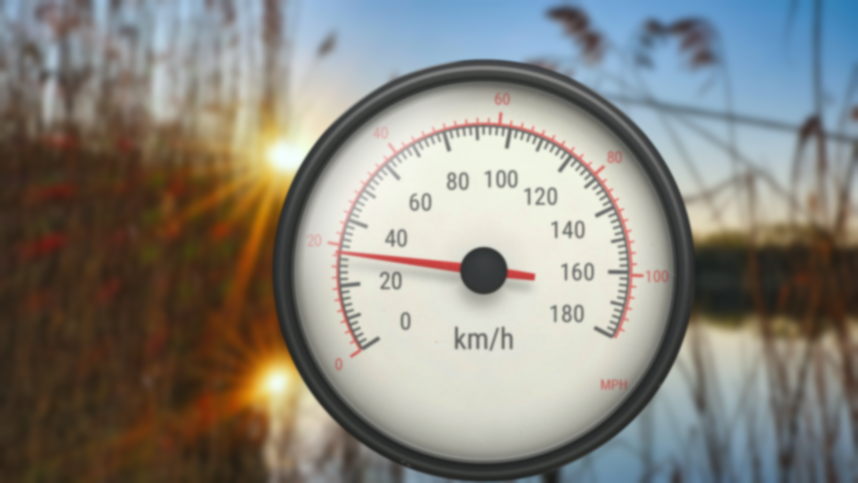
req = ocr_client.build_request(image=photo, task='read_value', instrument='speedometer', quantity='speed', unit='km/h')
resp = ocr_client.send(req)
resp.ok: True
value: 30 km/h
